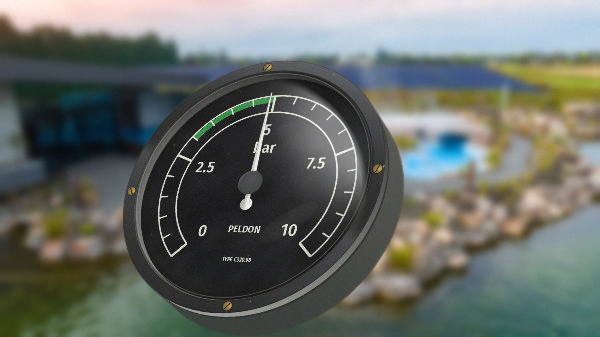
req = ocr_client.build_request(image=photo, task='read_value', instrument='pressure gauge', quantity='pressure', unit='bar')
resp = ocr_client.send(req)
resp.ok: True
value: 5 bar
